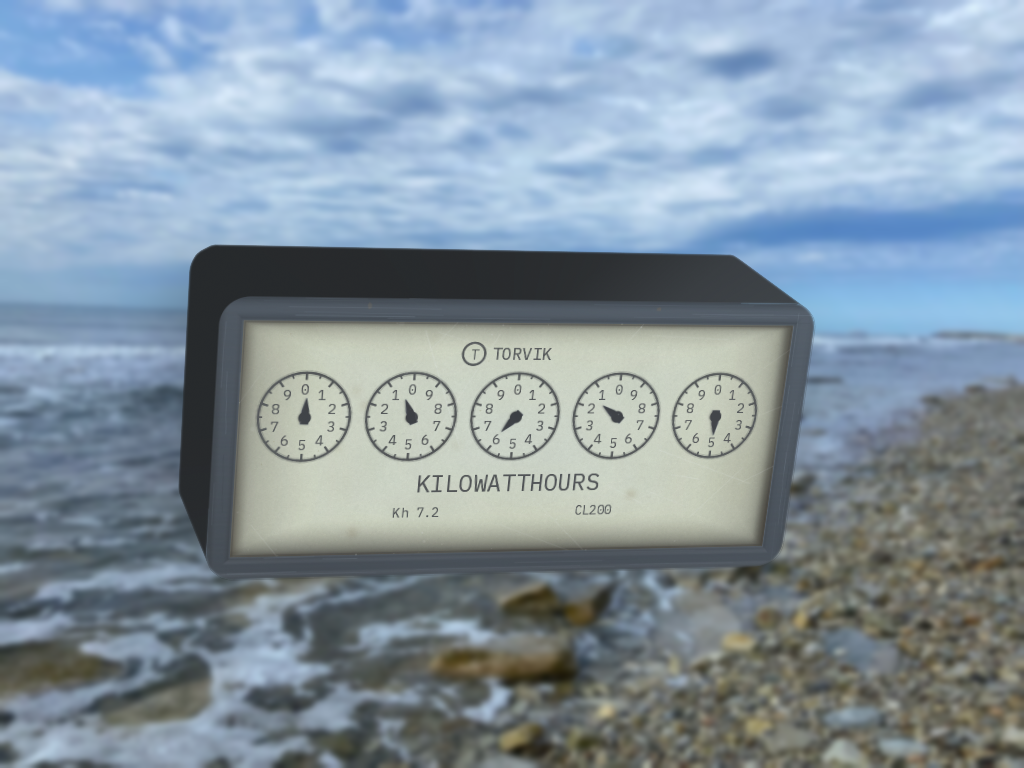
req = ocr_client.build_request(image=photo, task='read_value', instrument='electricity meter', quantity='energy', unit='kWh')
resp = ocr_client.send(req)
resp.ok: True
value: 615 kWh
